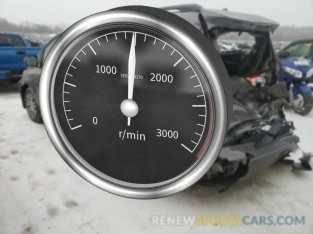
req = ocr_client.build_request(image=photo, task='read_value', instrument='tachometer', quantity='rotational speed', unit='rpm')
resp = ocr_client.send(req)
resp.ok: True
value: 1500 rpm
